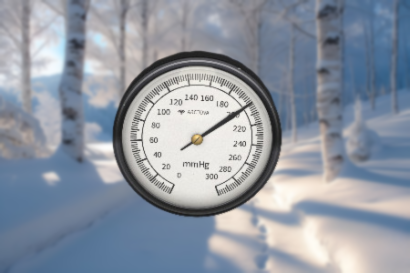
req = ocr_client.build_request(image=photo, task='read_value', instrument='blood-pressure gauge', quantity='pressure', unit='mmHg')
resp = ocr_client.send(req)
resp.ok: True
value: 200 mmHg
